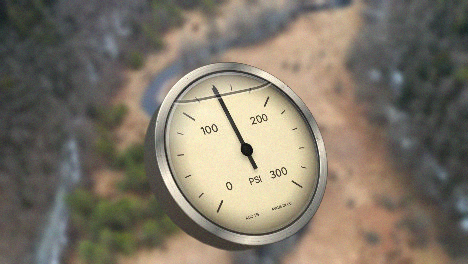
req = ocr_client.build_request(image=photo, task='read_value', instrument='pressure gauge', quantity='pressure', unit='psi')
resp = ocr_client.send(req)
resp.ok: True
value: 140 psi
